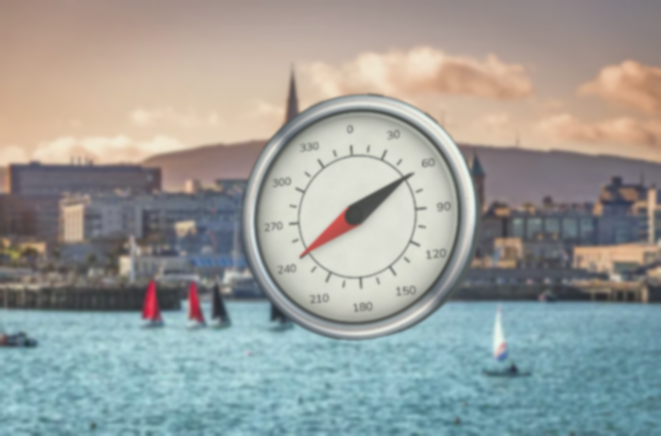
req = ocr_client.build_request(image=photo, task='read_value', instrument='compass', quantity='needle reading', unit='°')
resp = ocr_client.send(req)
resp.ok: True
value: 240 °
